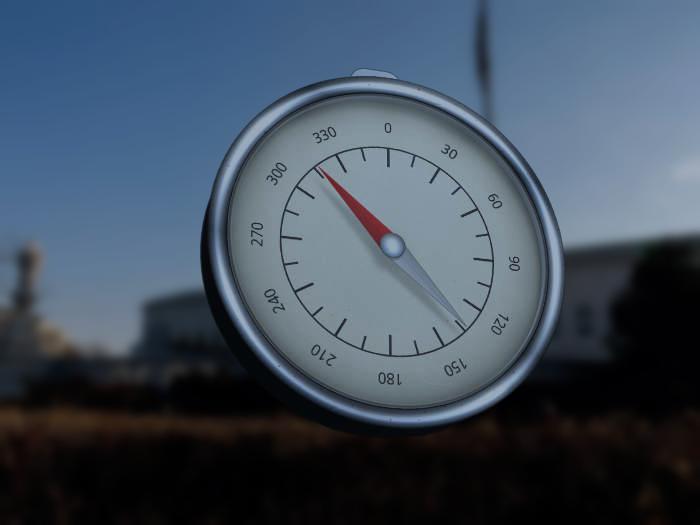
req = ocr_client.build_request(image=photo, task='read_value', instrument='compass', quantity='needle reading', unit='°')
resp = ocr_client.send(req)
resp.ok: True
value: 315 °
